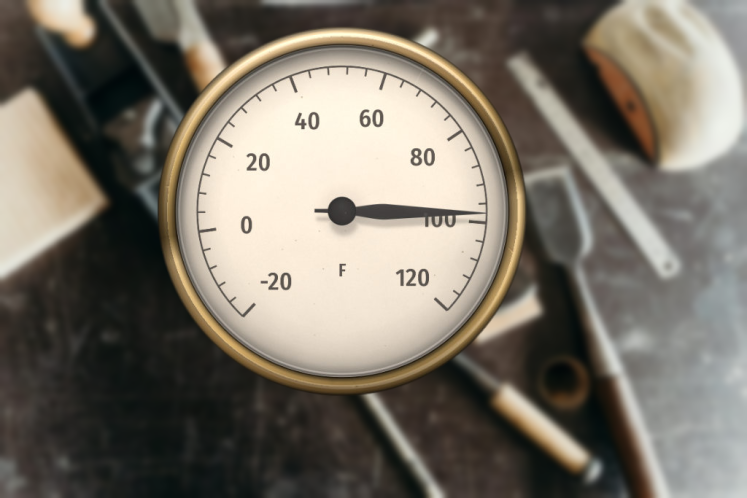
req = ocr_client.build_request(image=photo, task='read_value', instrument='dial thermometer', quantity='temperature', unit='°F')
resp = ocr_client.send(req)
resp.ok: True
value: 98 °F
